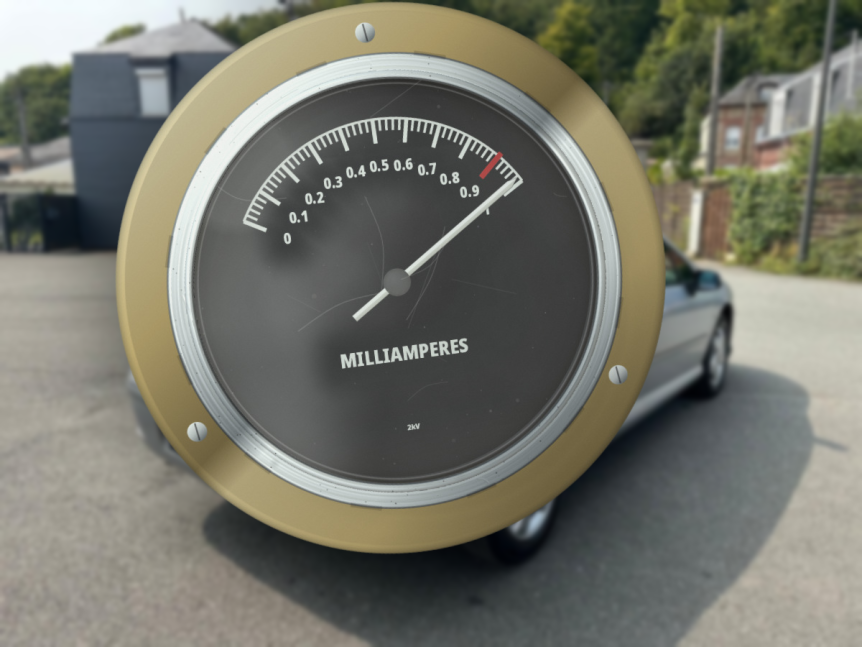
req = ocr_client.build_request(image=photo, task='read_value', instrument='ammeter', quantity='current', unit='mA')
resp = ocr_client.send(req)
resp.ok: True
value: 0.98 mA
